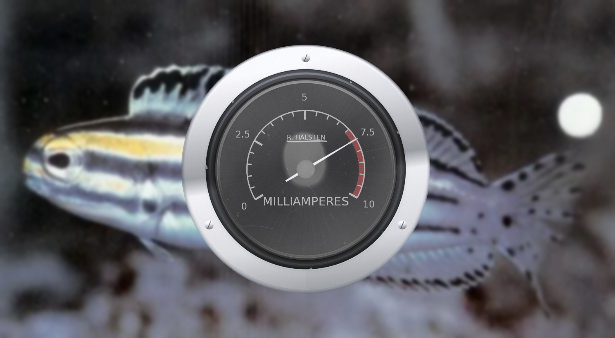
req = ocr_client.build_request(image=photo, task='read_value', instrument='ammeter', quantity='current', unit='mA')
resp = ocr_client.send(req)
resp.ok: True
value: 7.5 mA
